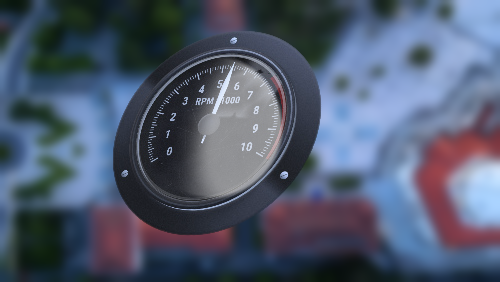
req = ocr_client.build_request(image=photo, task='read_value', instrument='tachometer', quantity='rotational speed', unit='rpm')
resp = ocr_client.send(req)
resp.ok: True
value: 5500 rpm
